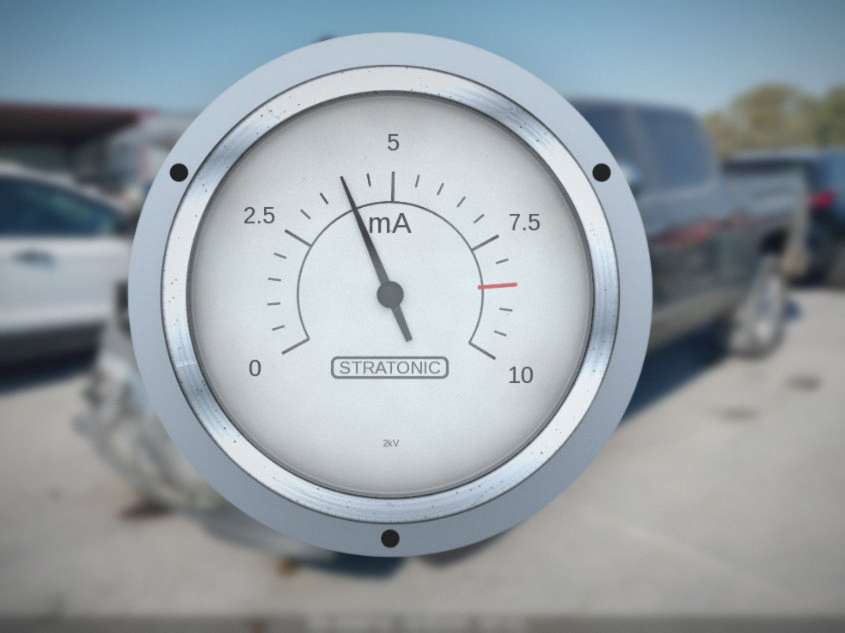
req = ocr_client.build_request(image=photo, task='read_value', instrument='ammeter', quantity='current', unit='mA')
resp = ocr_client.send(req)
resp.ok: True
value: 4 mA
